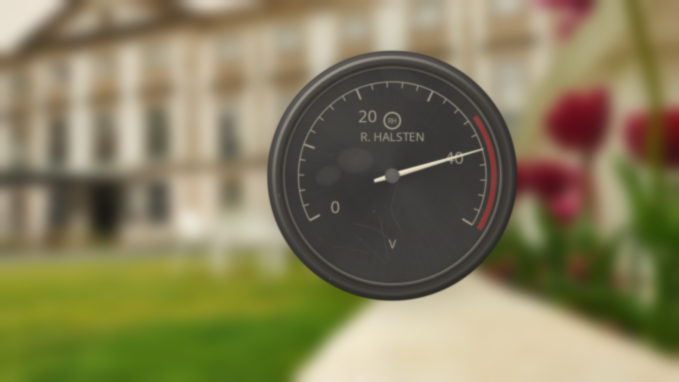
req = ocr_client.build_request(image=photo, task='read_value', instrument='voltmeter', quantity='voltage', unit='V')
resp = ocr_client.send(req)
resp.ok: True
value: 40 V
